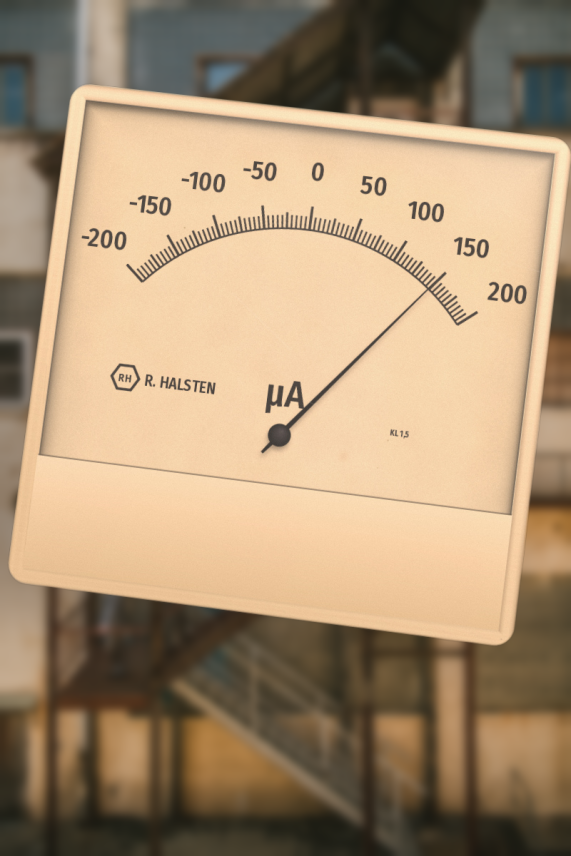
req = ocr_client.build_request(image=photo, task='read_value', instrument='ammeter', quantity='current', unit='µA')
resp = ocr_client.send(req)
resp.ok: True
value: 150 µA
